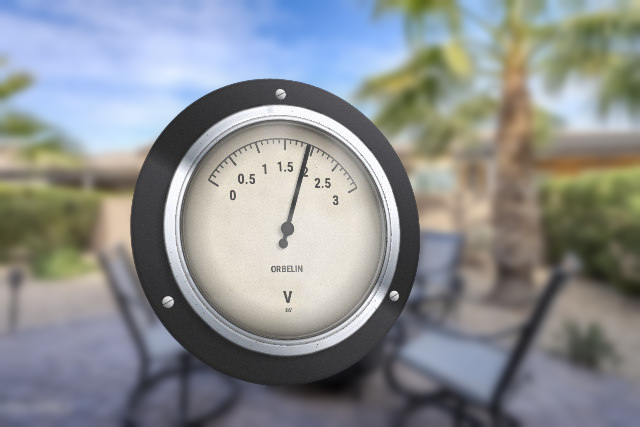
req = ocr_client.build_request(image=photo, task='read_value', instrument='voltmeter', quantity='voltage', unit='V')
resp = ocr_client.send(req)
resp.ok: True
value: 1.9 V
